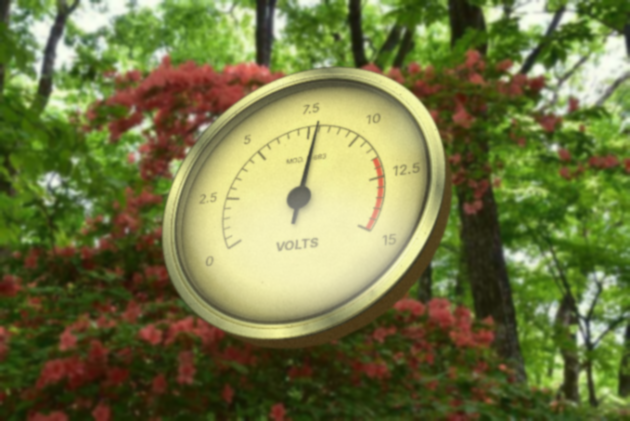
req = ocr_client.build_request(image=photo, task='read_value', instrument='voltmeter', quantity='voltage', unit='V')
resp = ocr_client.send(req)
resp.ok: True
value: 8 V
